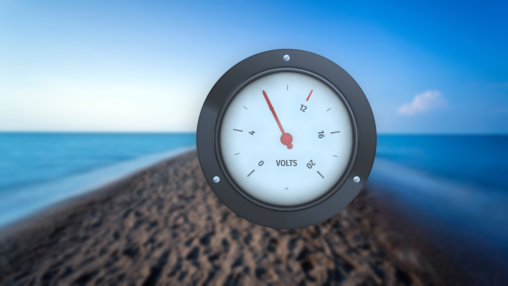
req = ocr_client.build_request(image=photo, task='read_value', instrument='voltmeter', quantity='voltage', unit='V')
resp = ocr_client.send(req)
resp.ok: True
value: 8 V
